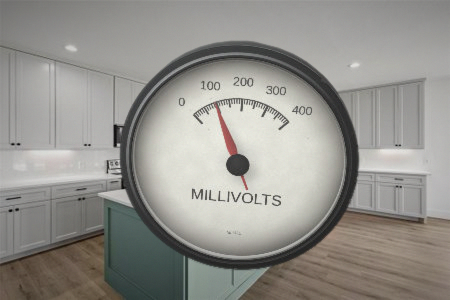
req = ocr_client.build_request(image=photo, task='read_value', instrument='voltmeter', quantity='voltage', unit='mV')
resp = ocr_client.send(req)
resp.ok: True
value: 100 mV
